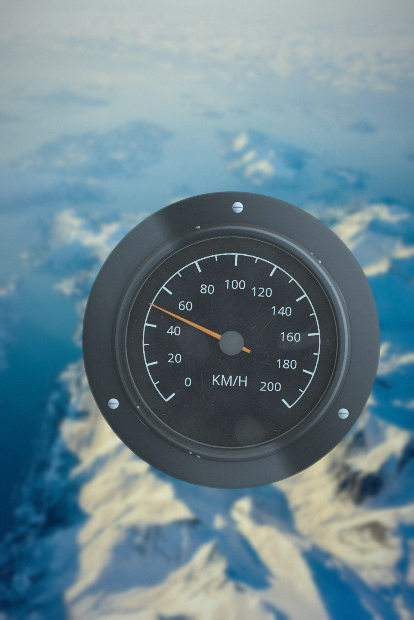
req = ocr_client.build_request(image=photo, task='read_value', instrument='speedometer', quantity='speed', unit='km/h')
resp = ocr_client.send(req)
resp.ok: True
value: 50 km/h
